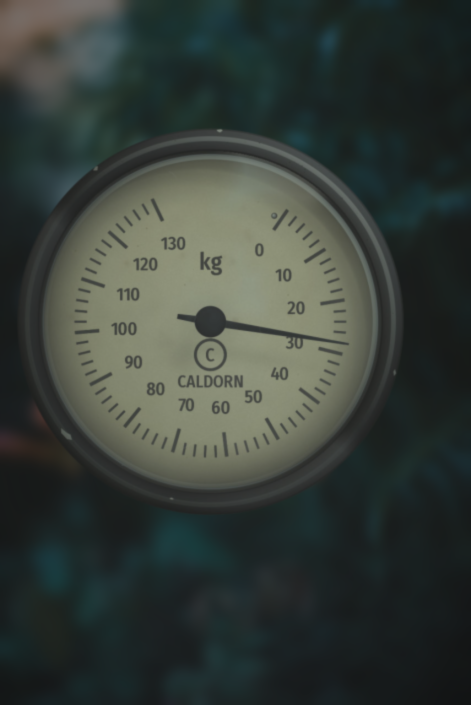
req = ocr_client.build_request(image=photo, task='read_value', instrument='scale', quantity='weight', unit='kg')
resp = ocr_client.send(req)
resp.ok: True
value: 28 kg
